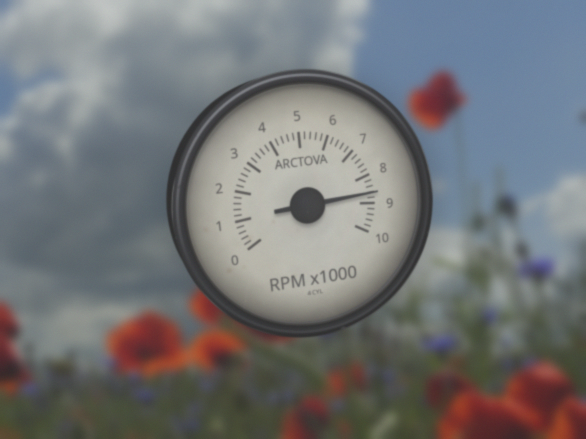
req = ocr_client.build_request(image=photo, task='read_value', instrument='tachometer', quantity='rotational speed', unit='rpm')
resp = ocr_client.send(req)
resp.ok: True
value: 8600 rpm
